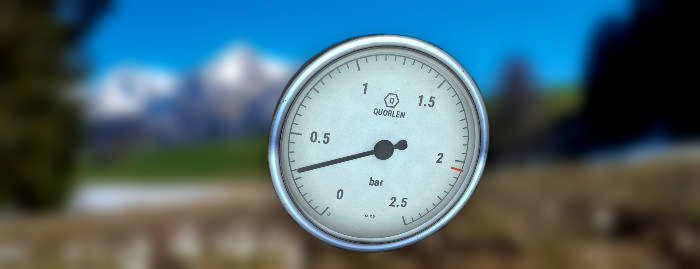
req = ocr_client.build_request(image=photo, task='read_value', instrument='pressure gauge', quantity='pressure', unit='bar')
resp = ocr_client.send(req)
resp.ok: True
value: 0.3 bar
